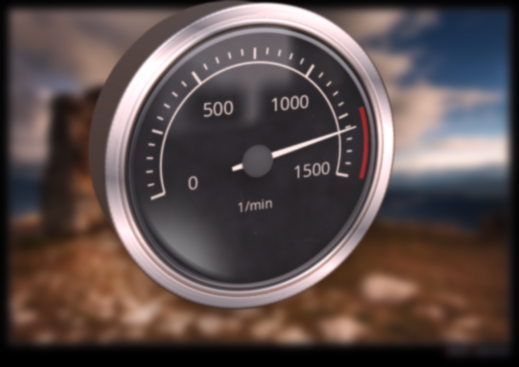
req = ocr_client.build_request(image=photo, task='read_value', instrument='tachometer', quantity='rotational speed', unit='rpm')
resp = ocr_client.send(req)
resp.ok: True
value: 1300 rpm
